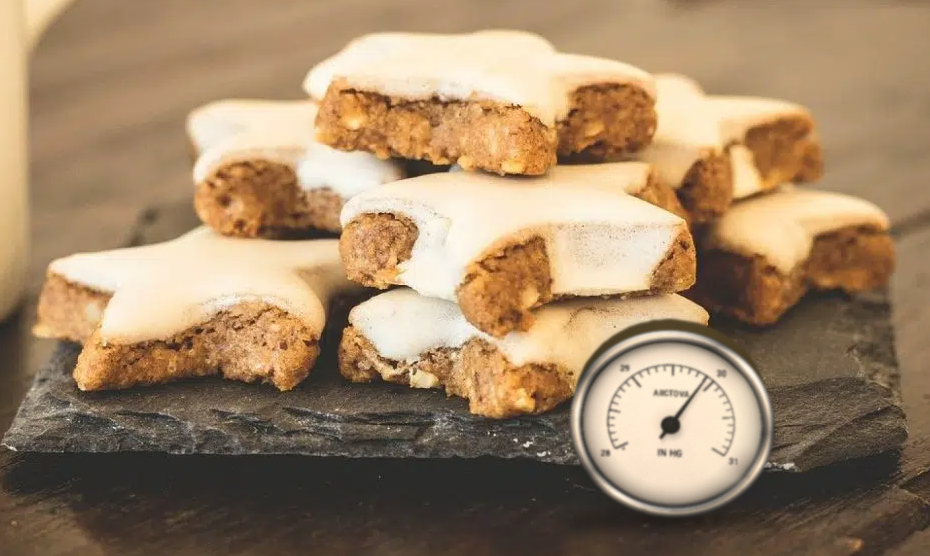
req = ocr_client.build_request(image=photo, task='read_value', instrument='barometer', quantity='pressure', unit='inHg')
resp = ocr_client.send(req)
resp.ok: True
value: 29.9 inHg
